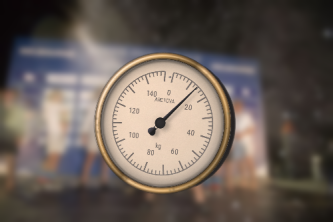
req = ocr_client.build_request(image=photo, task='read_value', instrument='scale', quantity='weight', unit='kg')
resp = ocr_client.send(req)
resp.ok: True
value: 14 kg
